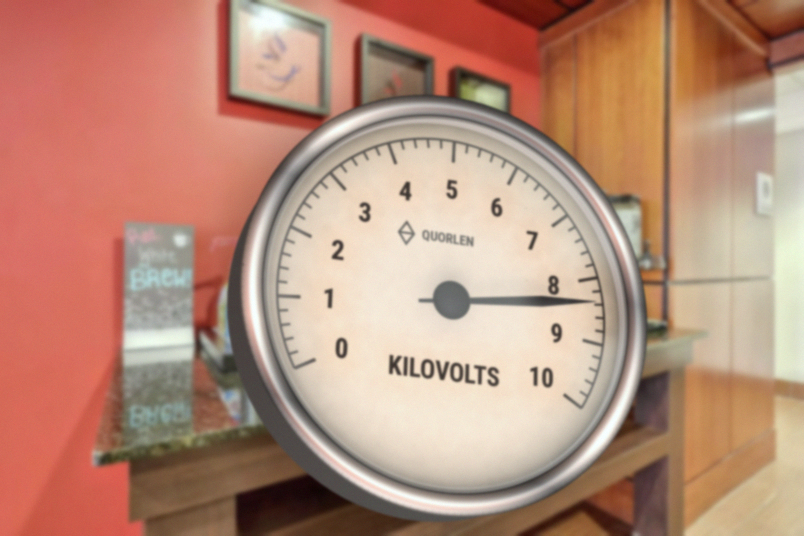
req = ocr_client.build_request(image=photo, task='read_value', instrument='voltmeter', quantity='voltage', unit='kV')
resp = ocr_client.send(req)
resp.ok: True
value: 8.4 kV
